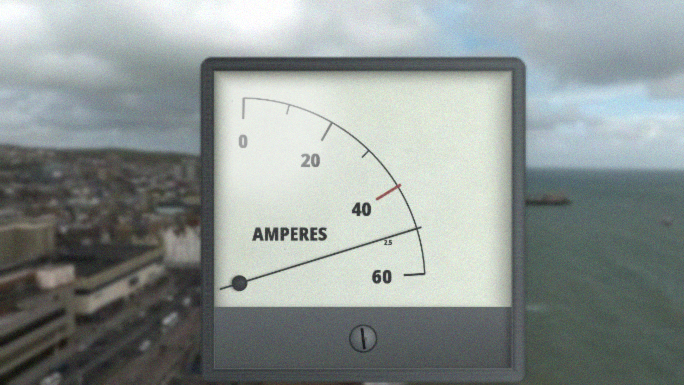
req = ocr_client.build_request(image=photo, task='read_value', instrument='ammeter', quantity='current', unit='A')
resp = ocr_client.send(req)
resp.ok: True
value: 50 A
